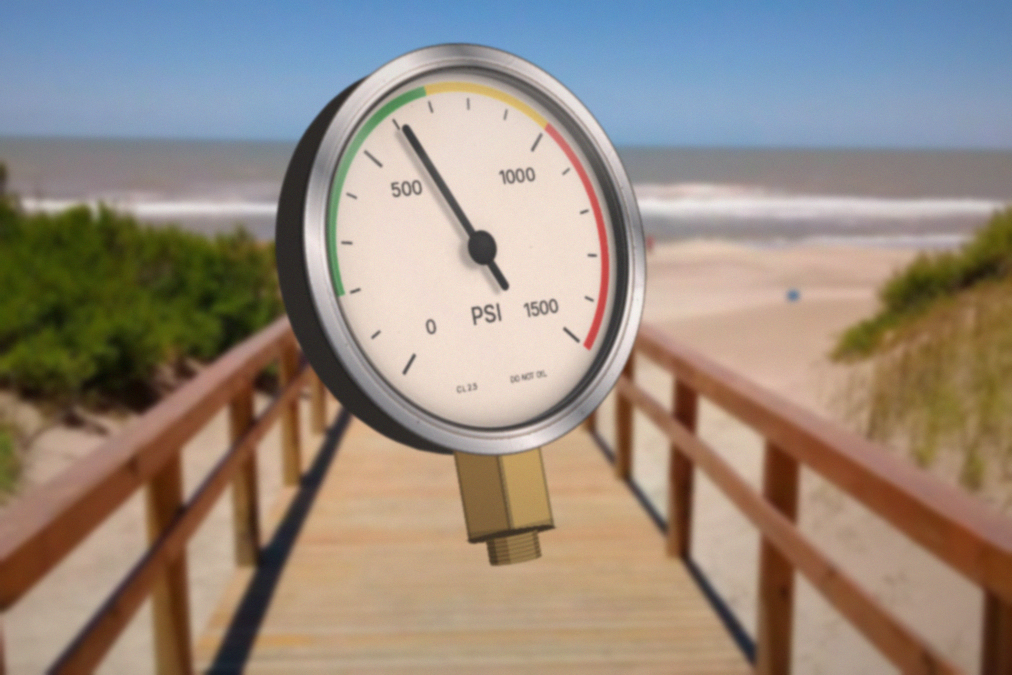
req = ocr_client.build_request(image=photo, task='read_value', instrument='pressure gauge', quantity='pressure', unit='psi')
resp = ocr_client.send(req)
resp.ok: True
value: 600 psi
